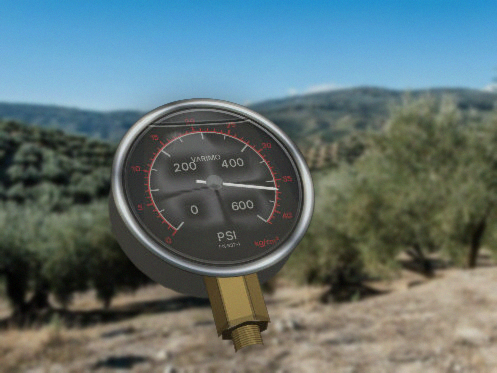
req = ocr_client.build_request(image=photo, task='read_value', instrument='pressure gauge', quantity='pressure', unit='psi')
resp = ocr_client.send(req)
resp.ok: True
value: 525 psi
